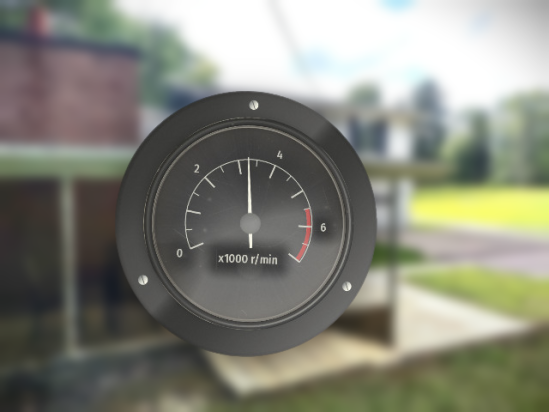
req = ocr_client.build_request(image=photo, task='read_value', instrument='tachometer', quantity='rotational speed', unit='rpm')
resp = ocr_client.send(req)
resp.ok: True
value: 3250 rpm
